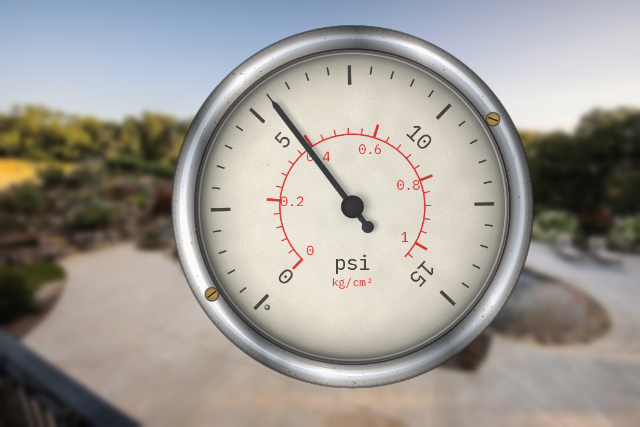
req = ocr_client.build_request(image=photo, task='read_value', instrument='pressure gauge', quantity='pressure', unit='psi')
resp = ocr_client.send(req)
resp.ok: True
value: 5.5 psi
